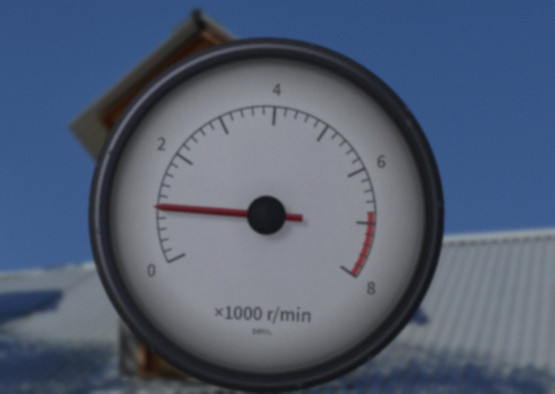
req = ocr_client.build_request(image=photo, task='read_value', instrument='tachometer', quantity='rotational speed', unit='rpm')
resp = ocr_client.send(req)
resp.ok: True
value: 1000 rpm
